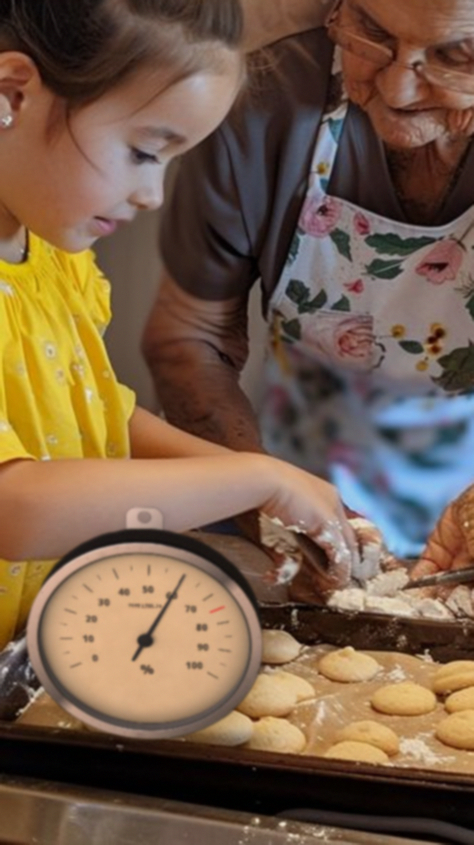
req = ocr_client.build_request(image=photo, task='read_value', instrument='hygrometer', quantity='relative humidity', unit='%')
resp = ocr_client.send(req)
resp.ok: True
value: 60 %
